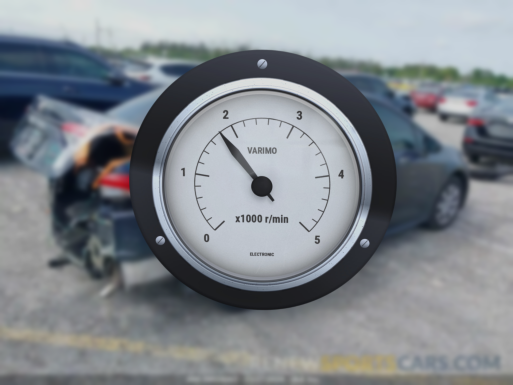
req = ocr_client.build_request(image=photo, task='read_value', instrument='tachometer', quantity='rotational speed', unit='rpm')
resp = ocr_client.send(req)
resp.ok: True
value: 1800 rpm
